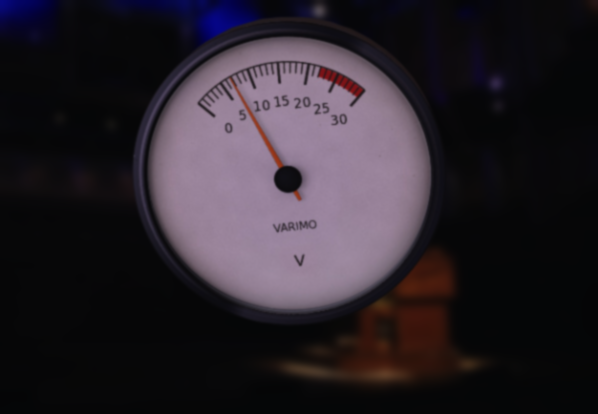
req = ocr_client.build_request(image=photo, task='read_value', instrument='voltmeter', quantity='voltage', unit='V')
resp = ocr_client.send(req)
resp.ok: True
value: 7 V
